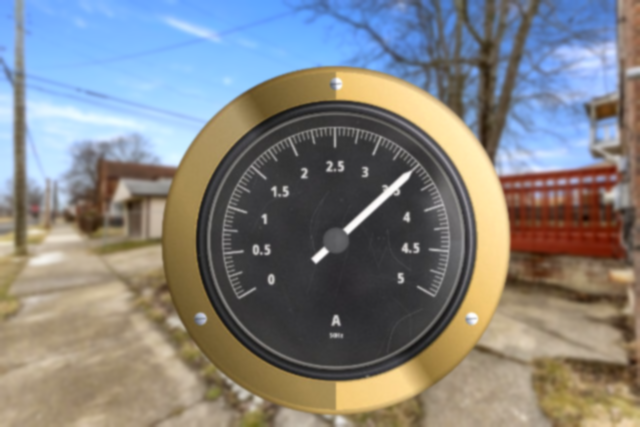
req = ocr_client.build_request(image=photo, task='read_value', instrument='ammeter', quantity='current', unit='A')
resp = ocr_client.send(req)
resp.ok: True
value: 3.5 A
